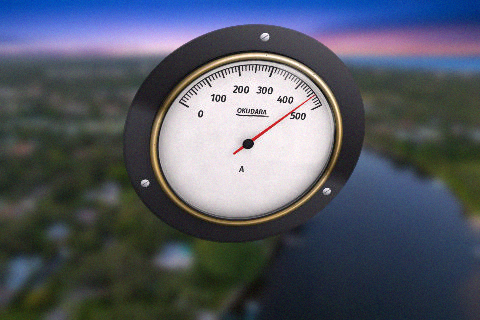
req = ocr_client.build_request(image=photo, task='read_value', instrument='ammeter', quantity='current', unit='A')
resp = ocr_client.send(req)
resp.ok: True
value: 450 A
